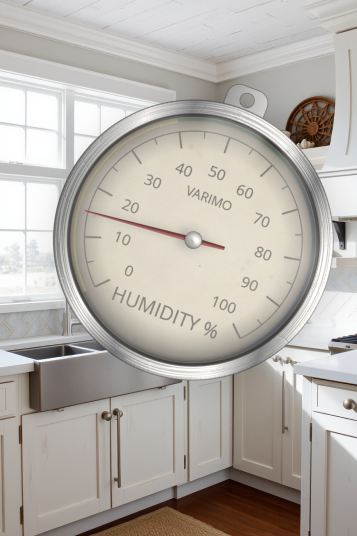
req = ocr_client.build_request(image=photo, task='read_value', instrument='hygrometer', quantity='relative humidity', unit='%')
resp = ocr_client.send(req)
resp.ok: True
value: 15 %
